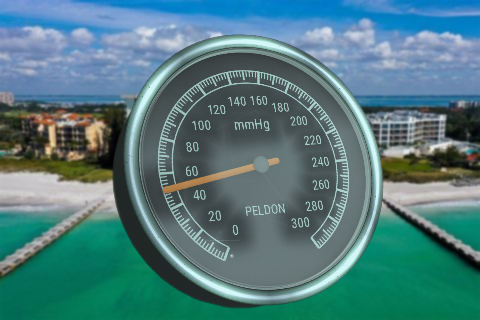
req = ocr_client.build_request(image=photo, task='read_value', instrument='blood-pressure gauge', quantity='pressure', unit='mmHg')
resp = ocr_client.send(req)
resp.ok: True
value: 50 mmHg
